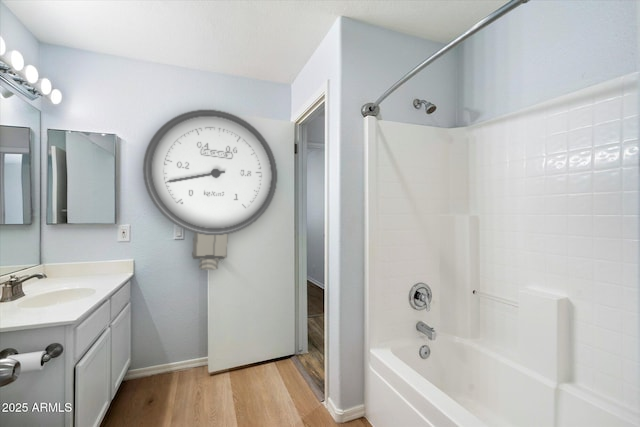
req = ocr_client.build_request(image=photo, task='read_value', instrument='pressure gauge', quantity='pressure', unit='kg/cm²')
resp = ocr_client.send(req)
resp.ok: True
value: 0.1 kg/cm²
